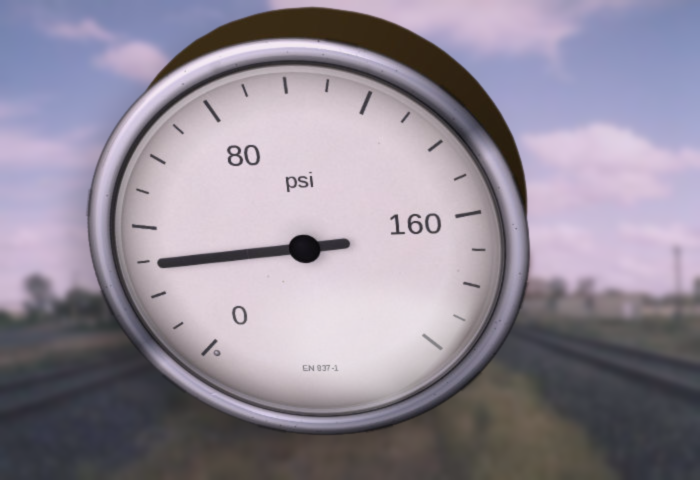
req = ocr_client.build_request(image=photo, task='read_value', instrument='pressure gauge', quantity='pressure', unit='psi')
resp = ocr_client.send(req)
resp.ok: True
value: 30 psi
